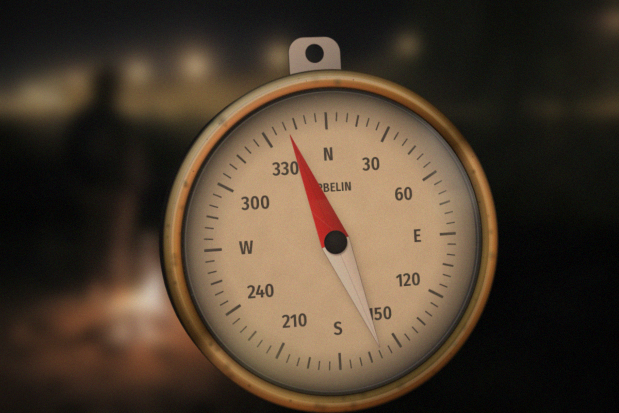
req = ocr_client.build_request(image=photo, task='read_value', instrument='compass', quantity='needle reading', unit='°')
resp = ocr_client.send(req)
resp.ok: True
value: 340 °
